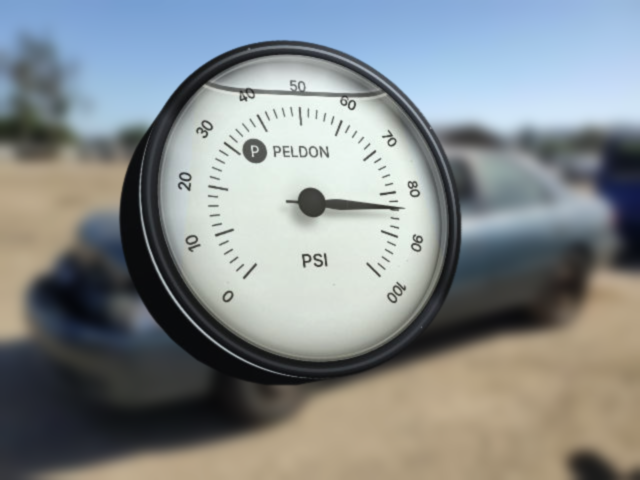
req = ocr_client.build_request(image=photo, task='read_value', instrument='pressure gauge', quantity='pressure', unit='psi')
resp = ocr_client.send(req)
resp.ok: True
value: 84 psi
